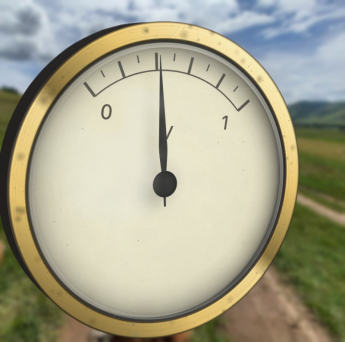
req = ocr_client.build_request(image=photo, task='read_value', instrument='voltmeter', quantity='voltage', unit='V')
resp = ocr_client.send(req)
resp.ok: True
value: 0.4 V
